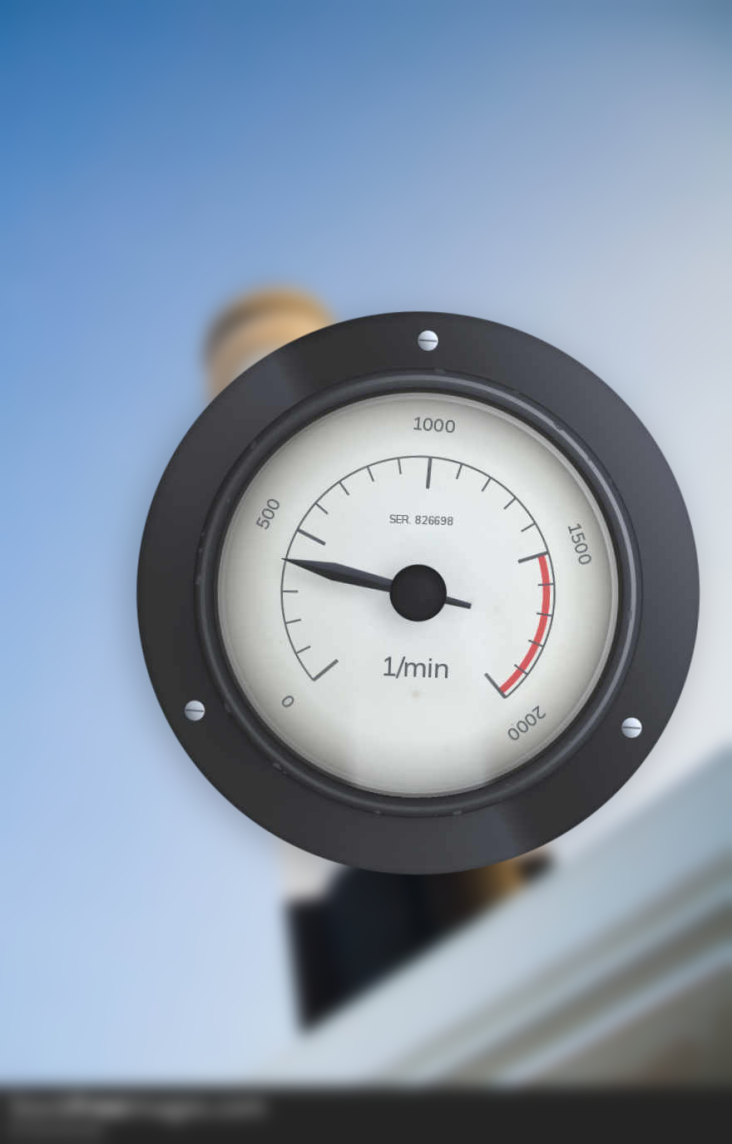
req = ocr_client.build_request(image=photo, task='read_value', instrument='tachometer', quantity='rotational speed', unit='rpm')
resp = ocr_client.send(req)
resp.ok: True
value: 400 rpm
